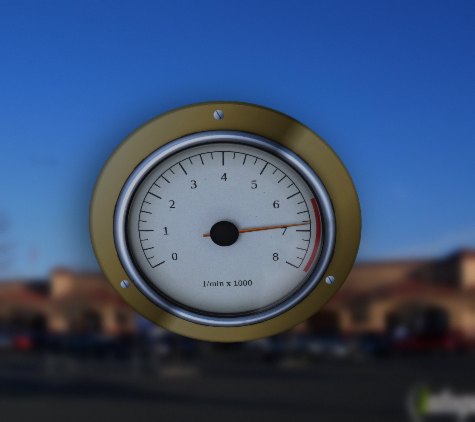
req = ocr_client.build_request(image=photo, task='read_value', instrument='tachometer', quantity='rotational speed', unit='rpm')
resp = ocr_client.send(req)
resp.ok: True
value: 6750 rpm
